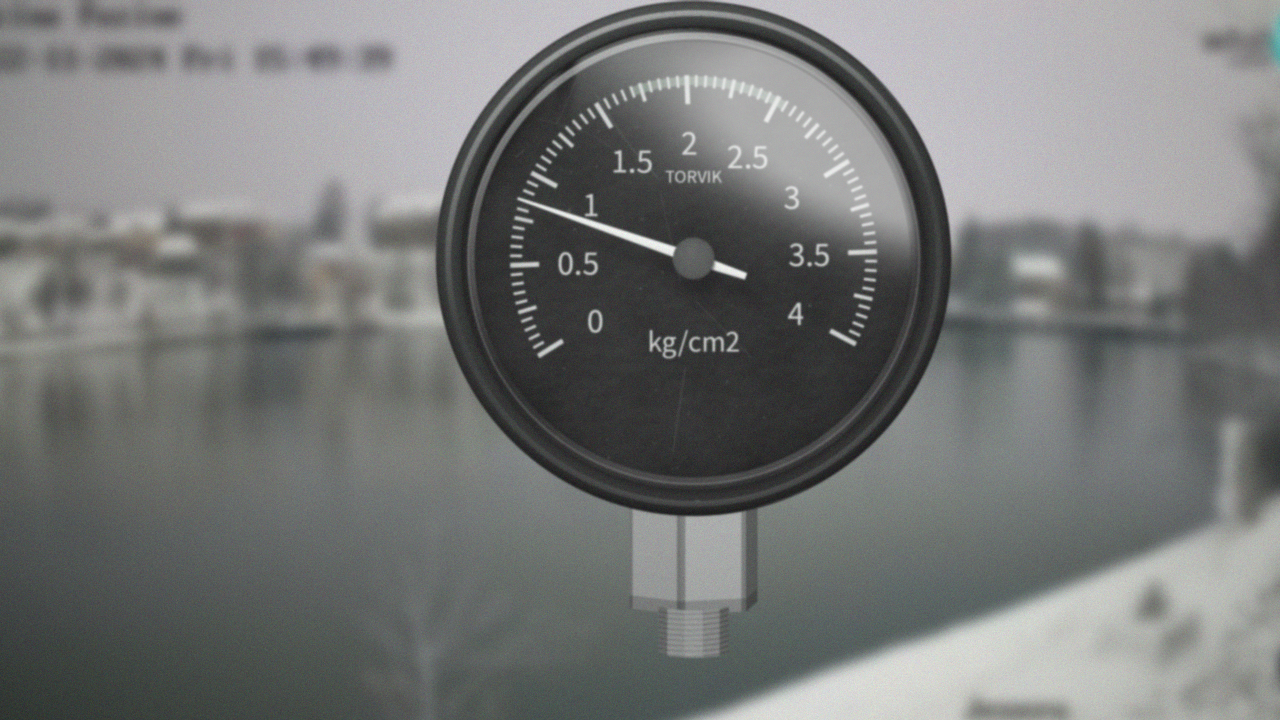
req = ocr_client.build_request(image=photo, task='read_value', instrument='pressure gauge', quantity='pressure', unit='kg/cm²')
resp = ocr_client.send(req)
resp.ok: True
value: 0.85 kg/cm²
